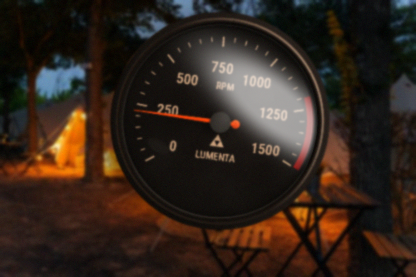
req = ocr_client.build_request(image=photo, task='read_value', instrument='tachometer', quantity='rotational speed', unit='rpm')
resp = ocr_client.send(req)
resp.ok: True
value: 225 rpm
